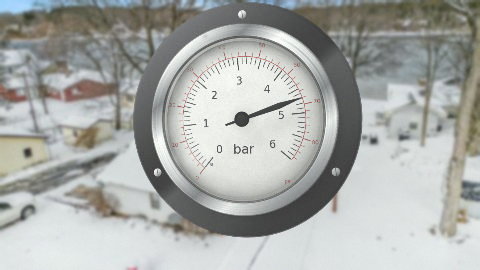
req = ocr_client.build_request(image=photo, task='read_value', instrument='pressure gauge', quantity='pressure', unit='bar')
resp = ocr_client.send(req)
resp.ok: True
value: 4.7 bar
